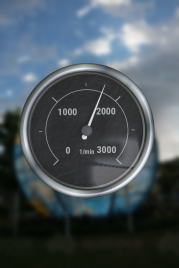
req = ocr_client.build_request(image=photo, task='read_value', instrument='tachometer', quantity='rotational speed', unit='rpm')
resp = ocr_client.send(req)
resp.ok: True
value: 1750 rpm
